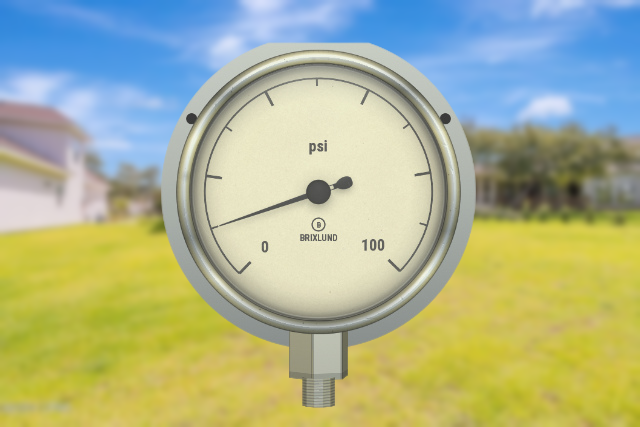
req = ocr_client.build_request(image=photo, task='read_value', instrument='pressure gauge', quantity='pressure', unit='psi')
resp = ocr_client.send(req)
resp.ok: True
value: 10 psi
